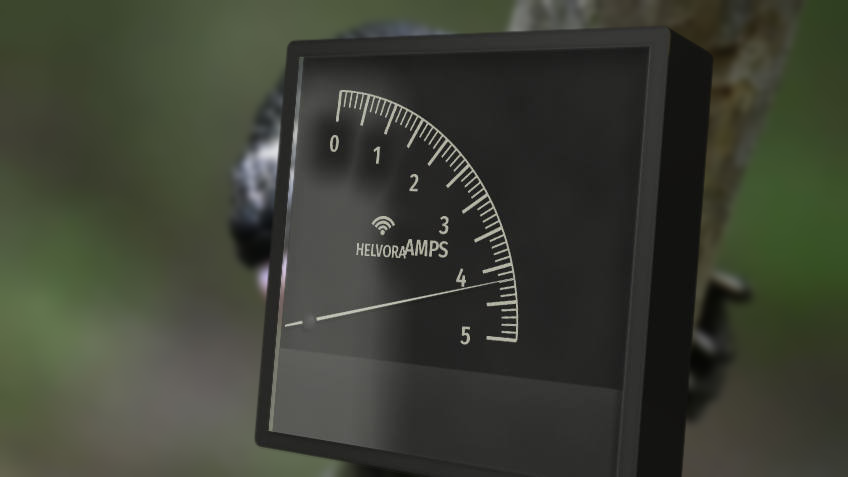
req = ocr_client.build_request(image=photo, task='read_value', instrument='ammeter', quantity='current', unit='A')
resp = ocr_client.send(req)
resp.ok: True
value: 4.2 A
